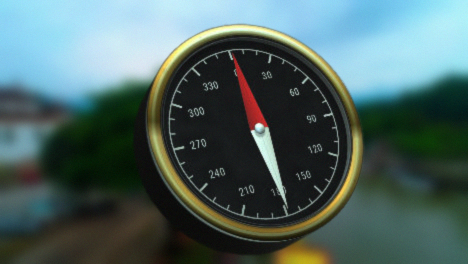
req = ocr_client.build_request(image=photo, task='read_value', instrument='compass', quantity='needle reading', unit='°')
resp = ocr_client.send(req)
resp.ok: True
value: 0 °
